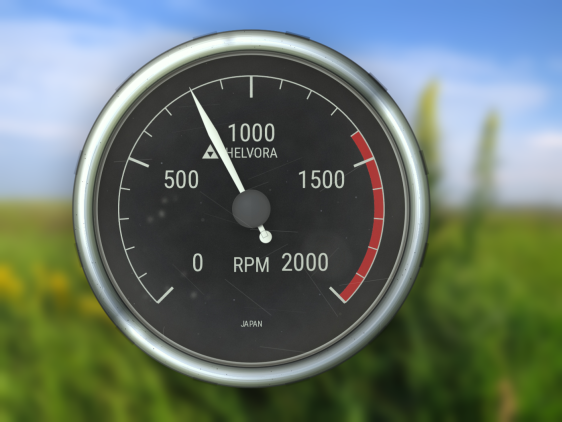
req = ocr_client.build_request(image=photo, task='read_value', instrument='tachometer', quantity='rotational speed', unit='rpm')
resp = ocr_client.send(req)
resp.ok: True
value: 800 rpm
